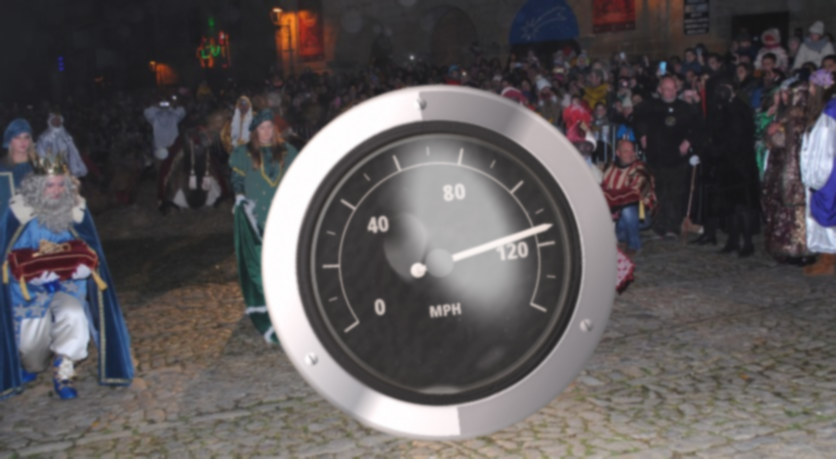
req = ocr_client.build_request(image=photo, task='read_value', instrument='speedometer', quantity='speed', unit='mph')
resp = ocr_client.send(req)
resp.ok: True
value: 115 mph
